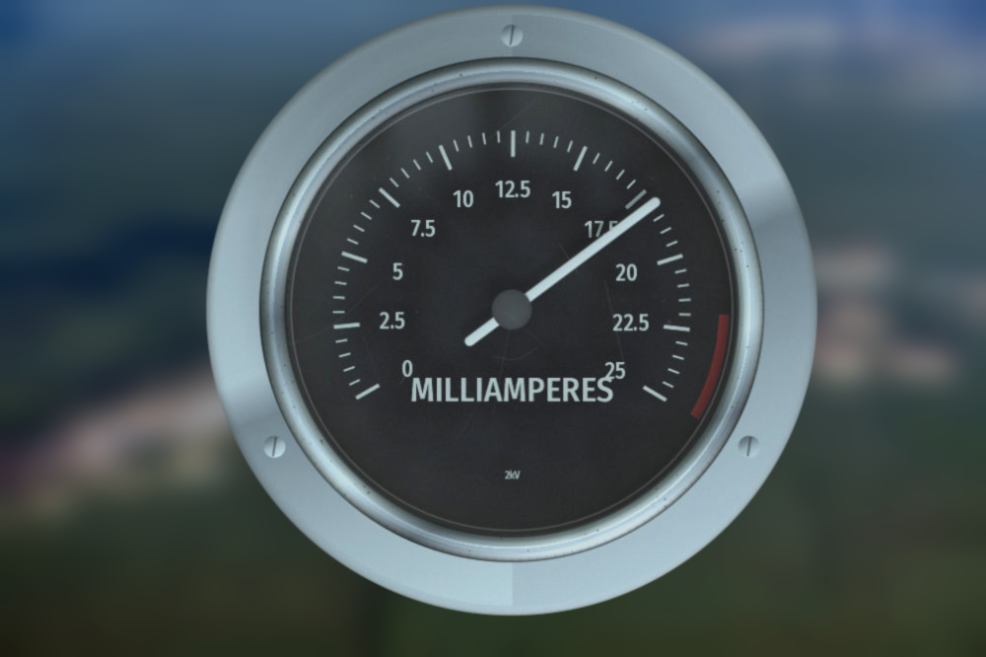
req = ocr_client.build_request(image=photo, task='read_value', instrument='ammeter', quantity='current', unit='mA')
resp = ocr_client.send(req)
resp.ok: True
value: 18 mA
